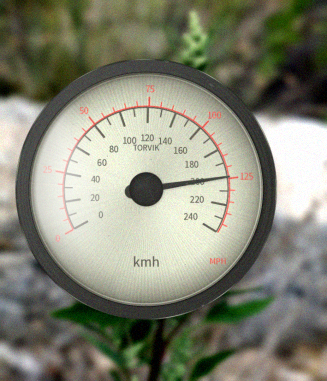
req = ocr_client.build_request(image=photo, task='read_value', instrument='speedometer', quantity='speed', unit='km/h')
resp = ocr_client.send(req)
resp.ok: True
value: 200 km/h
